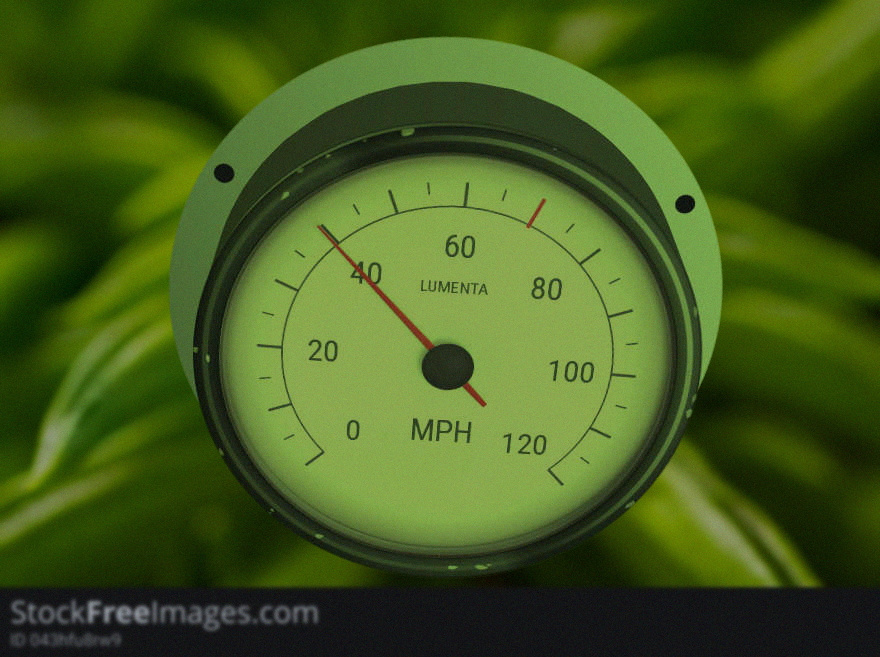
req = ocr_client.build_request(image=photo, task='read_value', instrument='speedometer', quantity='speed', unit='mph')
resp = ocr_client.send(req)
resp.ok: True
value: 40 mph
